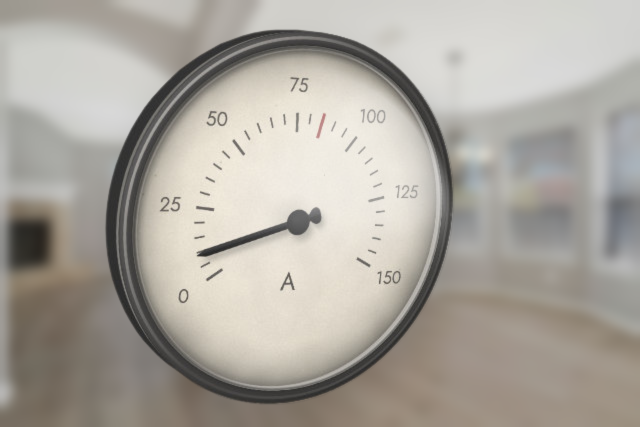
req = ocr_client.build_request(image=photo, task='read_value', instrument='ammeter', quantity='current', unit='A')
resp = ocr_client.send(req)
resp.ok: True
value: 10 A
